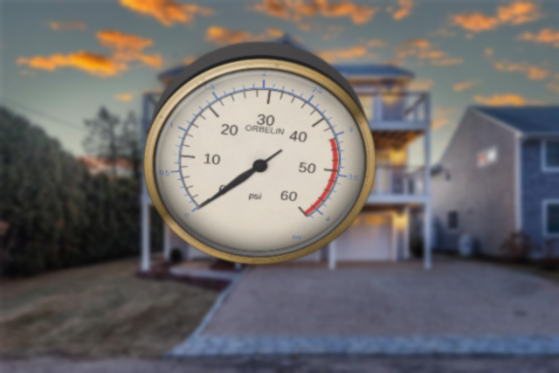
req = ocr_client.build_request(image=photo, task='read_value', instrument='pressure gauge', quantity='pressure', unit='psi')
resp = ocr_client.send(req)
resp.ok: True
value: 0 psi
